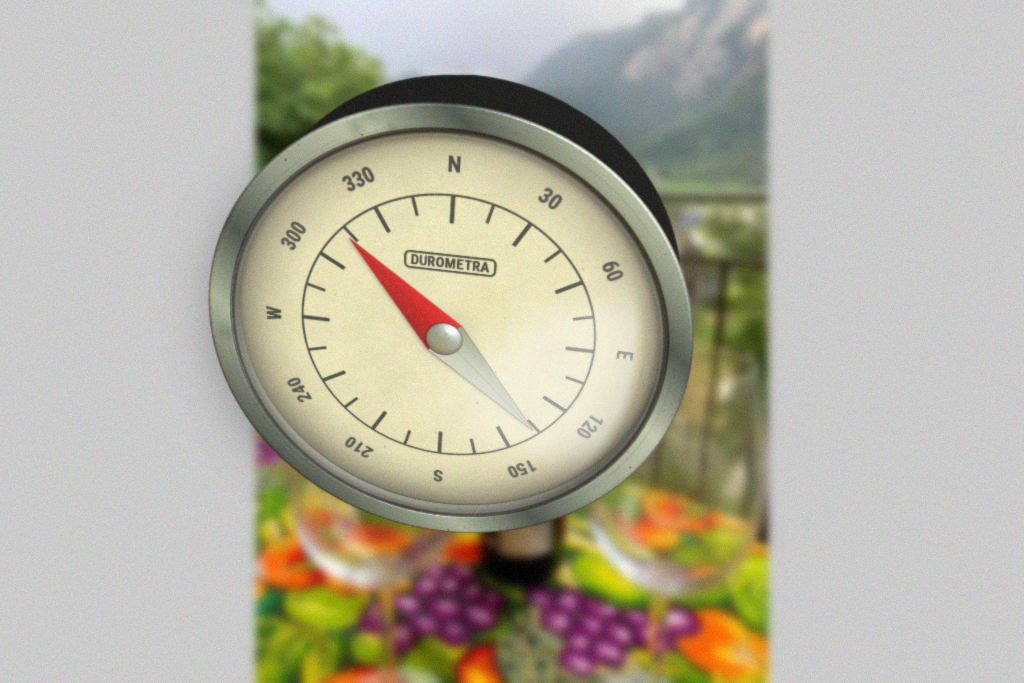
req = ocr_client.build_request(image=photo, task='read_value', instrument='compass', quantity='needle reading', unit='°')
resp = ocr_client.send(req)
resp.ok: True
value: 315 °
